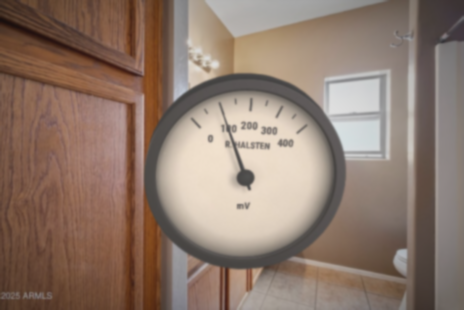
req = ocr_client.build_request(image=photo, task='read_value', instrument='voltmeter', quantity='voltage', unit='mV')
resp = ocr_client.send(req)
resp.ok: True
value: 100 mV
